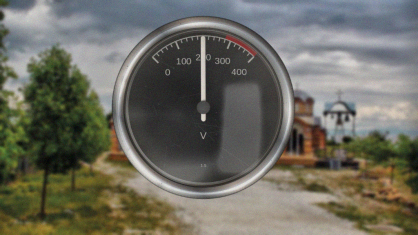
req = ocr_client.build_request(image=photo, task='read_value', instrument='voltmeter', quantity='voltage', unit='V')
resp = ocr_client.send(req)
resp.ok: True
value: 200 V
